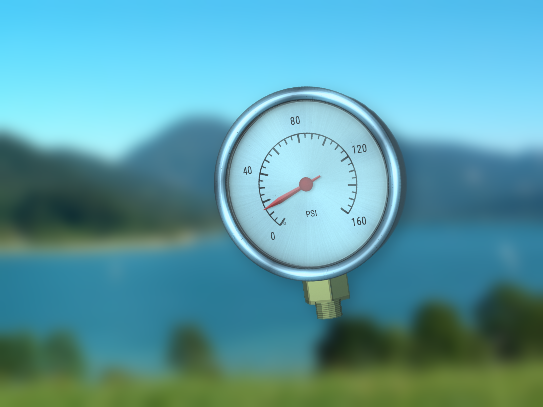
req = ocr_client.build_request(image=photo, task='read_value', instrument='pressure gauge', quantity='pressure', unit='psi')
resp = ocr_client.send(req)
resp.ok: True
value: 15 psi
